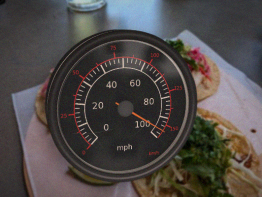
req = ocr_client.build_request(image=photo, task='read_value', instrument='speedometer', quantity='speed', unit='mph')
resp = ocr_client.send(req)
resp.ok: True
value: 96 mph
